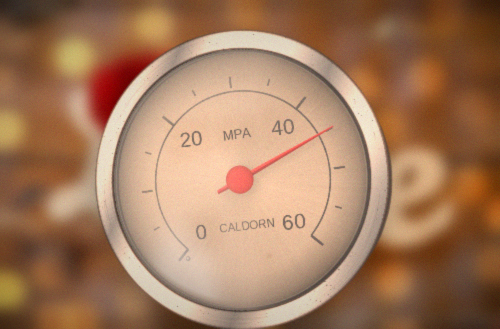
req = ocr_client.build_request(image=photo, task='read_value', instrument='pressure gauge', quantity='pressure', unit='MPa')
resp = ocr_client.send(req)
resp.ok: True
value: 45 MPa
